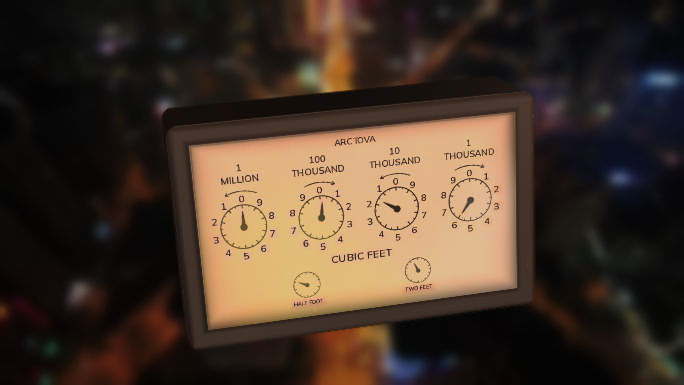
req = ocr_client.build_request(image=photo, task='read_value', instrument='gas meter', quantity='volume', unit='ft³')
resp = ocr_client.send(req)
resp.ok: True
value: 1600 ft³
